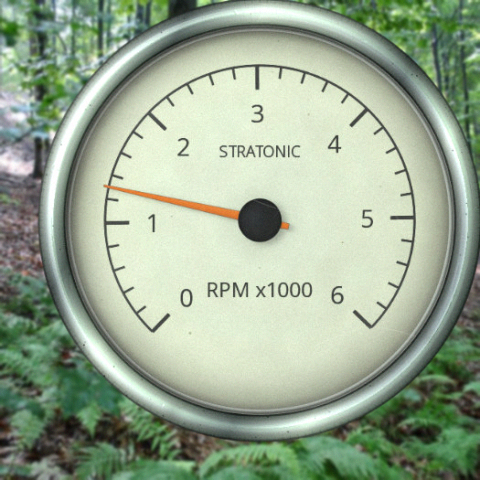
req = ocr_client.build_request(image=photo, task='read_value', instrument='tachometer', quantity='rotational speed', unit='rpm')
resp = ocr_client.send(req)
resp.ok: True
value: 1300 rpm
